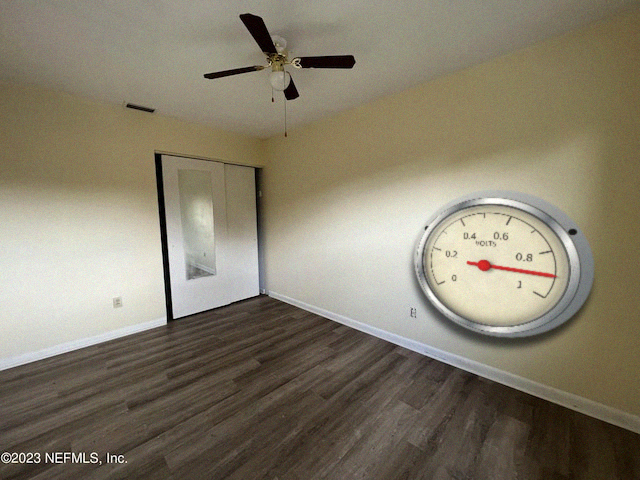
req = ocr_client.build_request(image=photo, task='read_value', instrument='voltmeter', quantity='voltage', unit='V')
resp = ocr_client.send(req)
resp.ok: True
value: 0.9 V
